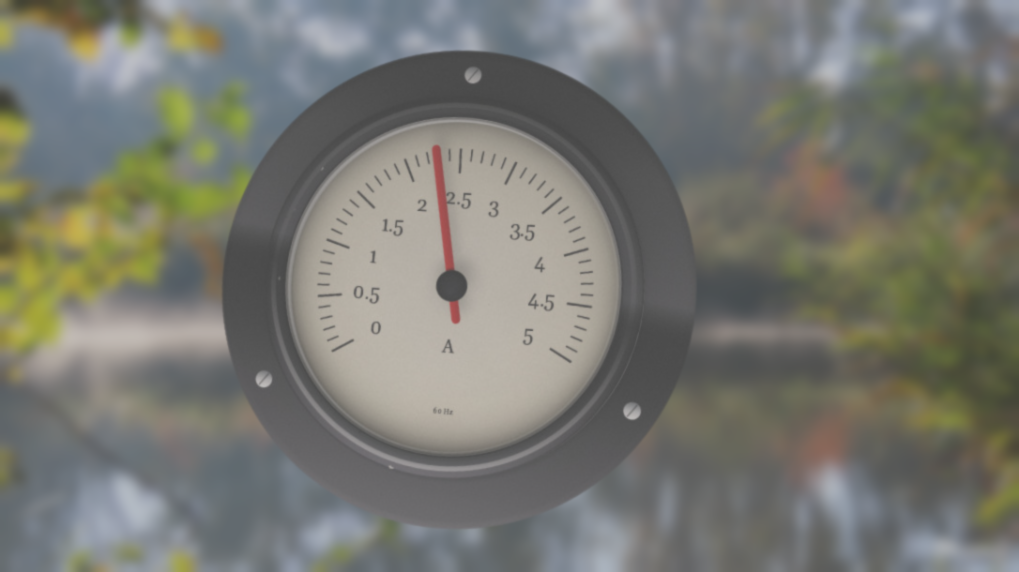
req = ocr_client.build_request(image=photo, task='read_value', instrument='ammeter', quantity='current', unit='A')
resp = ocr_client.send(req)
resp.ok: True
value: 2.3 A
